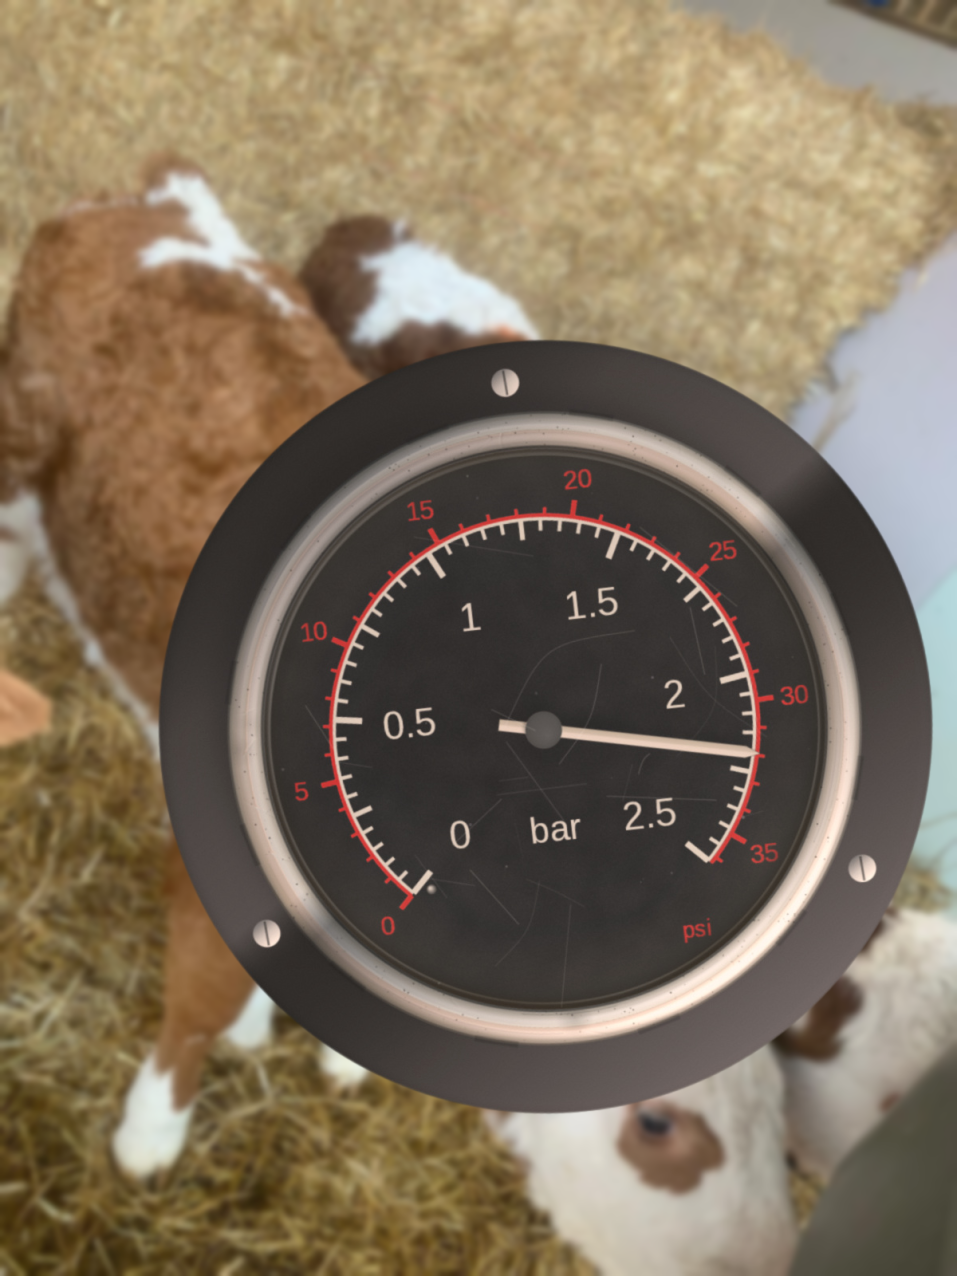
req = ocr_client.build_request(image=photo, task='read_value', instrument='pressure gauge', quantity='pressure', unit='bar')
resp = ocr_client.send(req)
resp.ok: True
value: 2.2 bar
